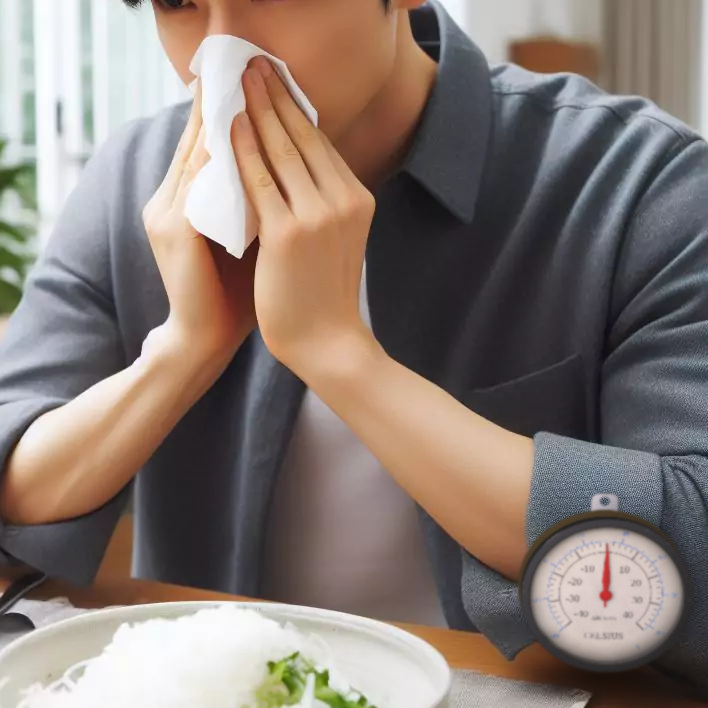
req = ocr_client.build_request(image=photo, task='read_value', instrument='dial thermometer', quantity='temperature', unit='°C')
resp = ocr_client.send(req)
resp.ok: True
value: 0 °C
